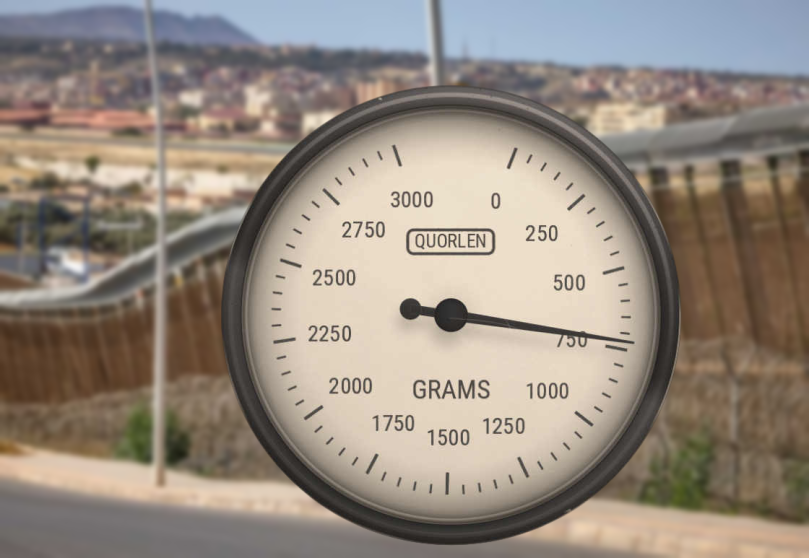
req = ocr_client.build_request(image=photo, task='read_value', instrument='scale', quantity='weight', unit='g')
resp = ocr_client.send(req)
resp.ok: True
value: 725 g
